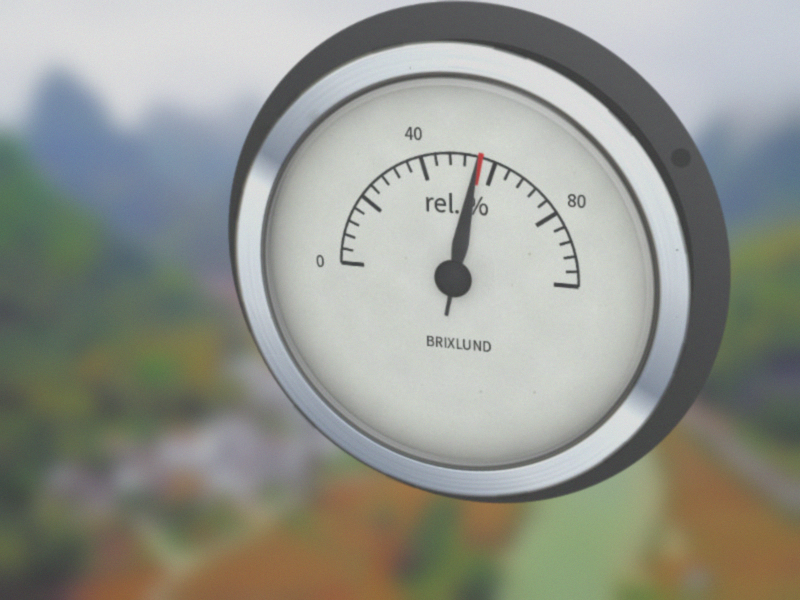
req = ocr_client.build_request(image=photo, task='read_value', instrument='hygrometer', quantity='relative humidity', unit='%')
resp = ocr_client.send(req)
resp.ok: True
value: 56 %
